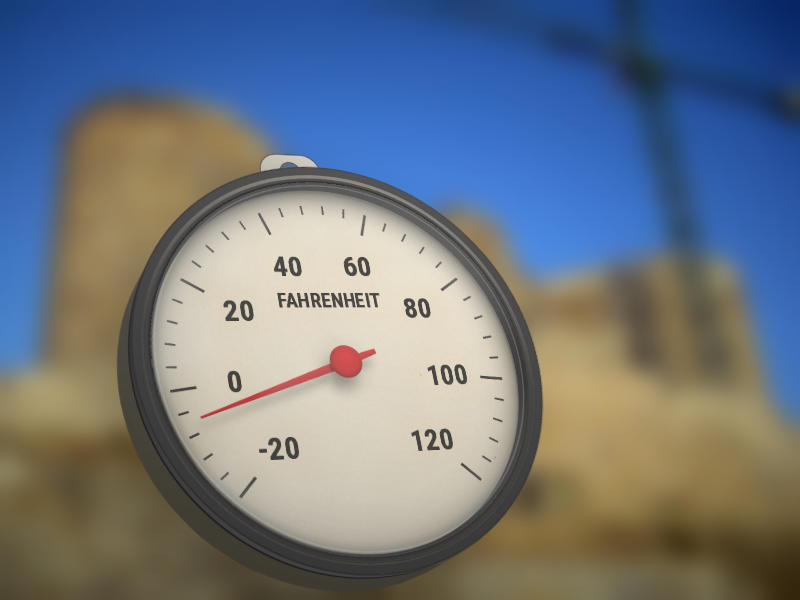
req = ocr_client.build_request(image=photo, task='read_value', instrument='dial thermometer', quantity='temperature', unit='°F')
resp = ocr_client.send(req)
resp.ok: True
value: -6 °F
